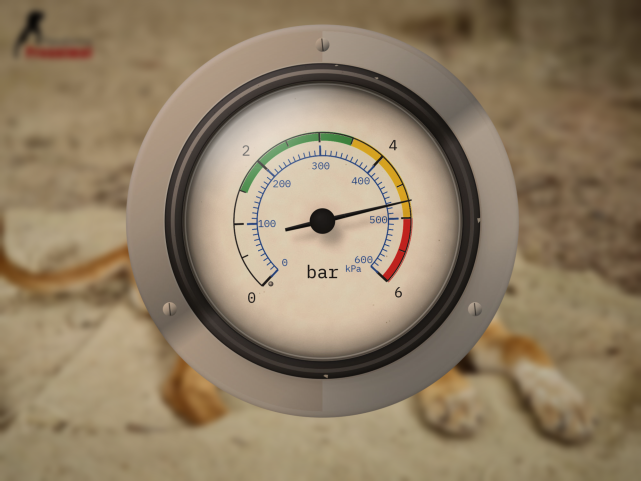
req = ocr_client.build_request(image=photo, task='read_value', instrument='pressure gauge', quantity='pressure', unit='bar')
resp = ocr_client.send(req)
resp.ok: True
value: 4.75 bar
